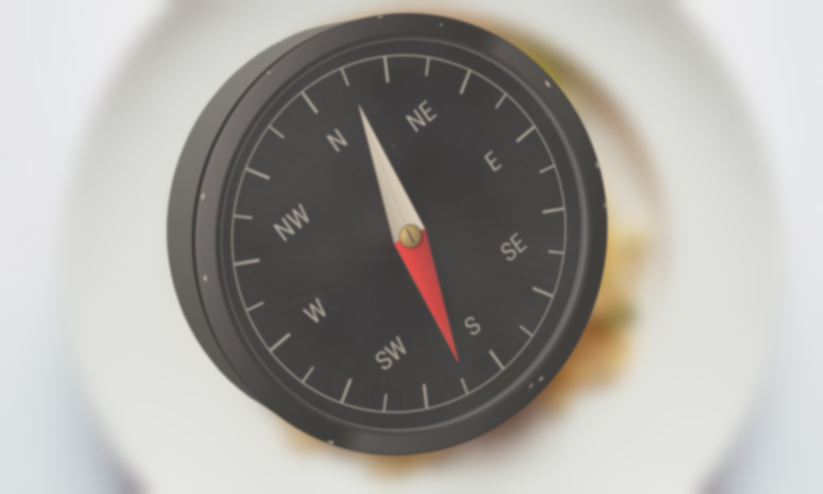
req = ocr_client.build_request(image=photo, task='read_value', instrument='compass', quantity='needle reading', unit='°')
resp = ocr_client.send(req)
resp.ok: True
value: 195 °
